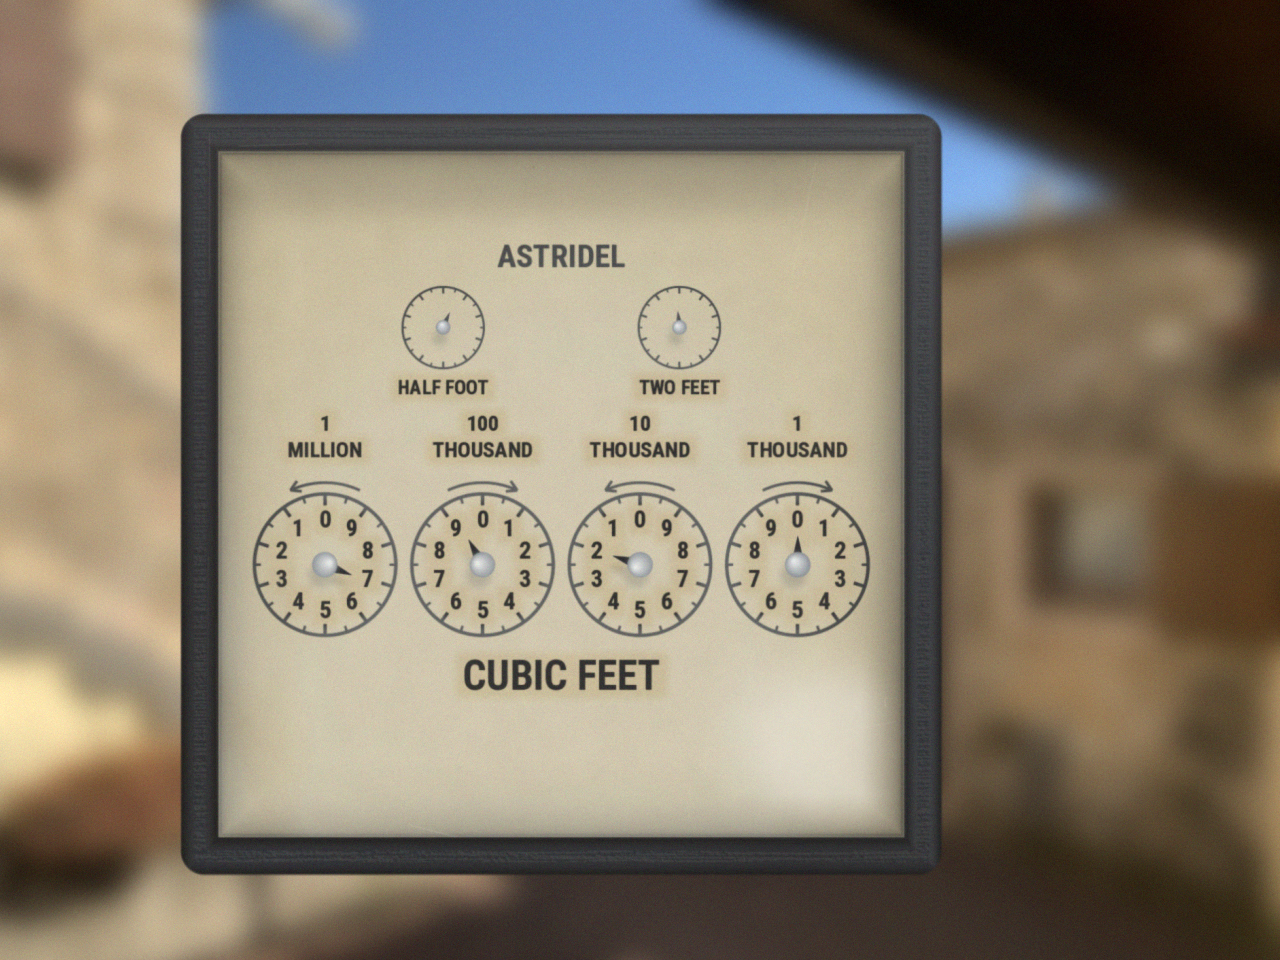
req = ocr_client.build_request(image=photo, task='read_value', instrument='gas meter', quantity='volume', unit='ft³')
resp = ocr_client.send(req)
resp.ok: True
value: 692000 ft³
